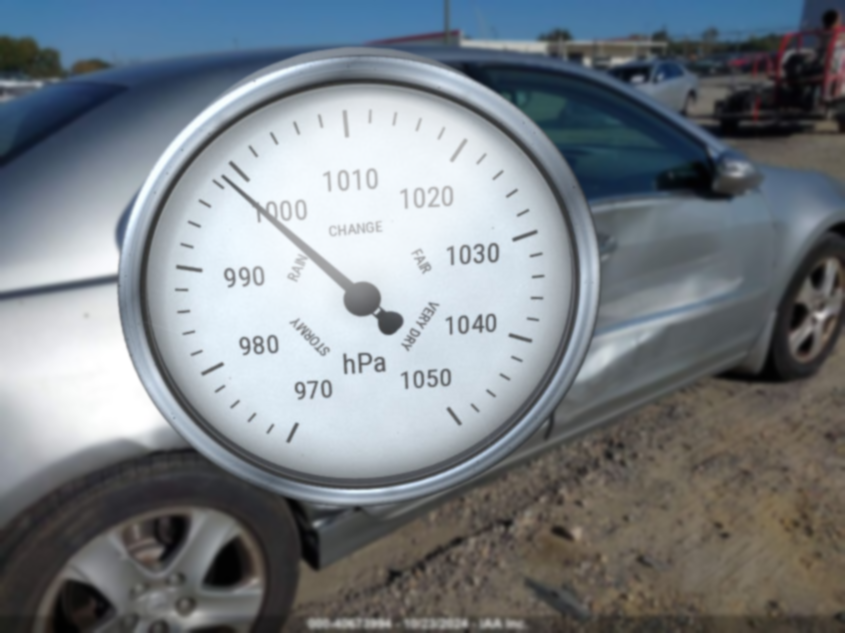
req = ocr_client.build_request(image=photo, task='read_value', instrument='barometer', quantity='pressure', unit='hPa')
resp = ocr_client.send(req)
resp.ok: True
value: 999 hPa
